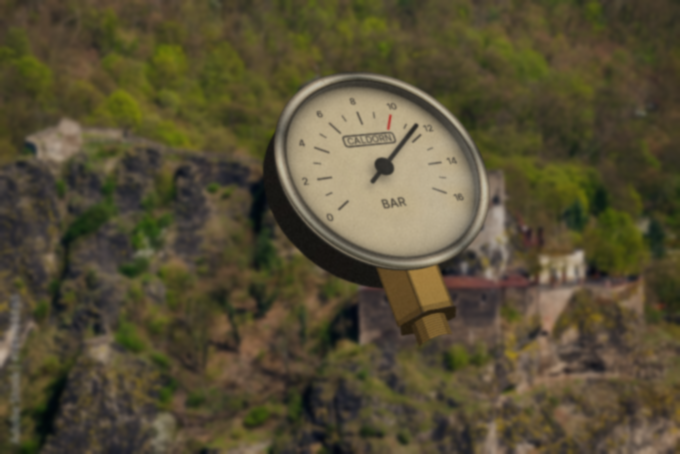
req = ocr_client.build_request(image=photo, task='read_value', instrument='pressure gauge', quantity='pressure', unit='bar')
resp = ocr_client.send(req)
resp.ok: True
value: 11.5 bar
